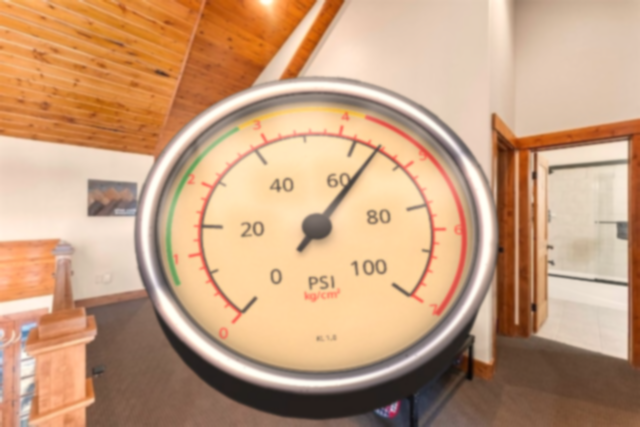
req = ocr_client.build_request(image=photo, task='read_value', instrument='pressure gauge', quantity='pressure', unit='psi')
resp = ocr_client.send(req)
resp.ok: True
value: 65 psi
